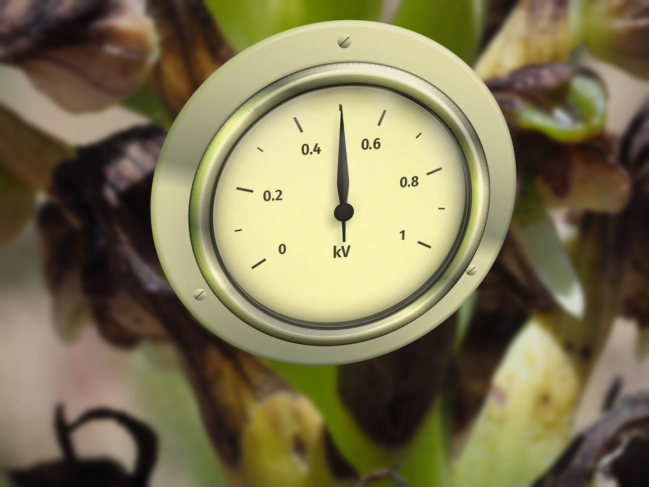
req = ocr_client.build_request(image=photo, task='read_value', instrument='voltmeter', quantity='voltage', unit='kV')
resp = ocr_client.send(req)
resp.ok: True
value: 0.5 kV
